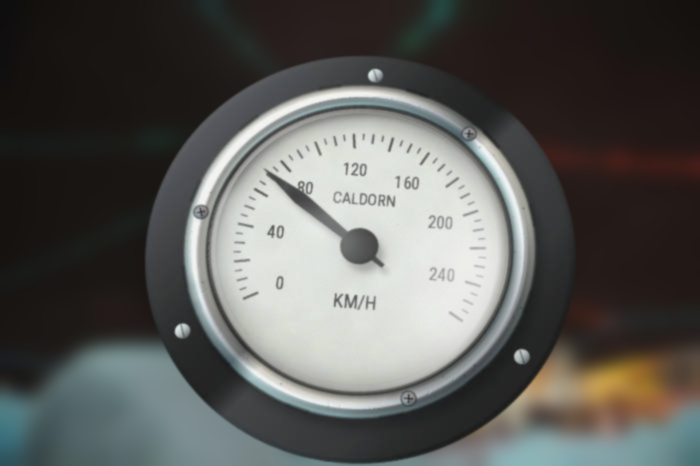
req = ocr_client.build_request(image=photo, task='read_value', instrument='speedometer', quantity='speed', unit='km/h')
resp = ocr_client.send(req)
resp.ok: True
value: 70 km/h
